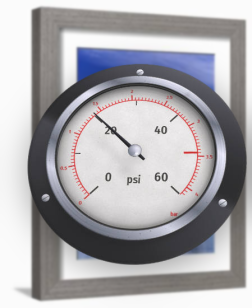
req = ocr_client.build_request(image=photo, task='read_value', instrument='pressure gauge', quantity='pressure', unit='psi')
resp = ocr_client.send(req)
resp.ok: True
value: 20 psi
